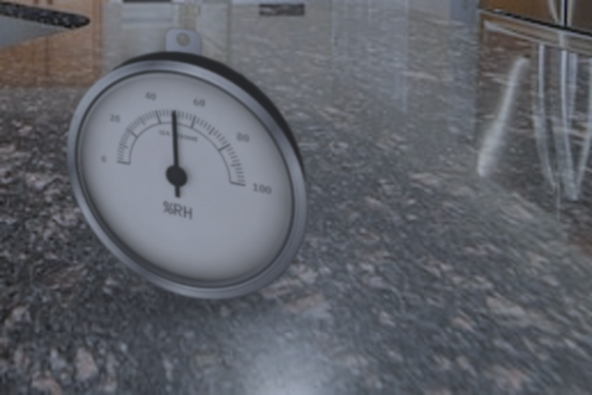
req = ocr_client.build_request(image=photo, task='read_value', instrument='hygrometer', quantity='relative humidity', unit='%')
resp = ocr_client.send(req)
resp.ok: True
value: 50 %
